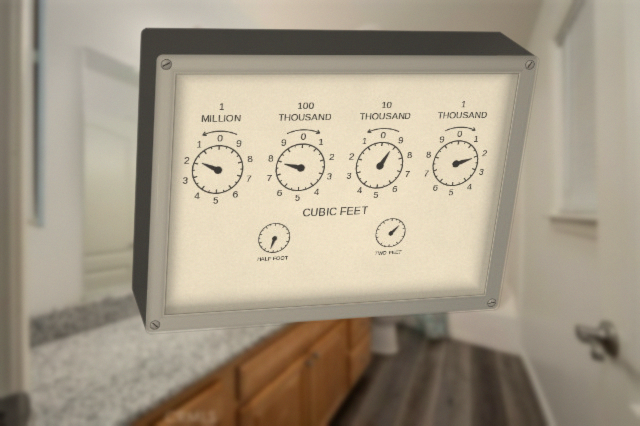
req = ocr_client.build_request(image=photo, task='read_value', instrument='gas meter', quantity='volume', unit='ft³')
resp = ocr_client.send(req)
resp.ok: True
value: 179200 ft³
